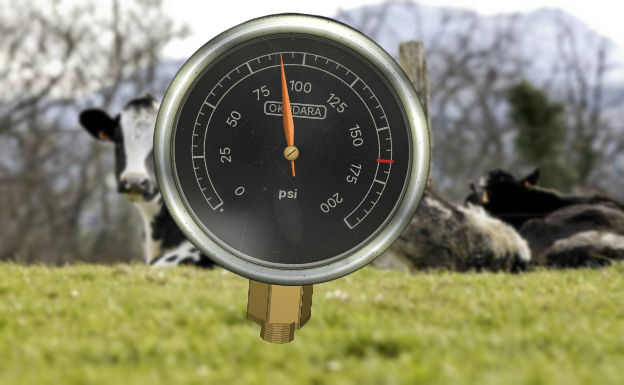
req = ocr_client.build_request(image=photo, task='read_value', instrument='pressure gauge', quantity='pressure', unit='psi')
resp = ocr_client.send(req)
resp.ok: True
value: 90 psi
